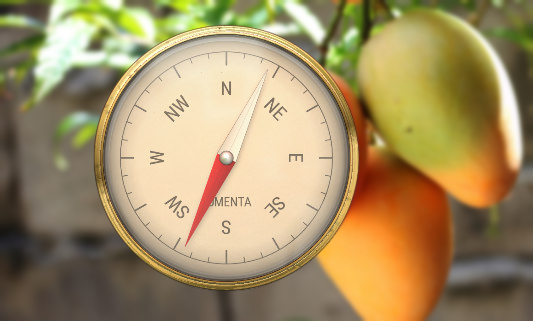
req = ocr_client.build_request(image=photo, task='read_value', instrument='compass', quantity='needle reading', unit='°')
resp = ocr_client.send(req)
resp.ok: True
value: 205 °
